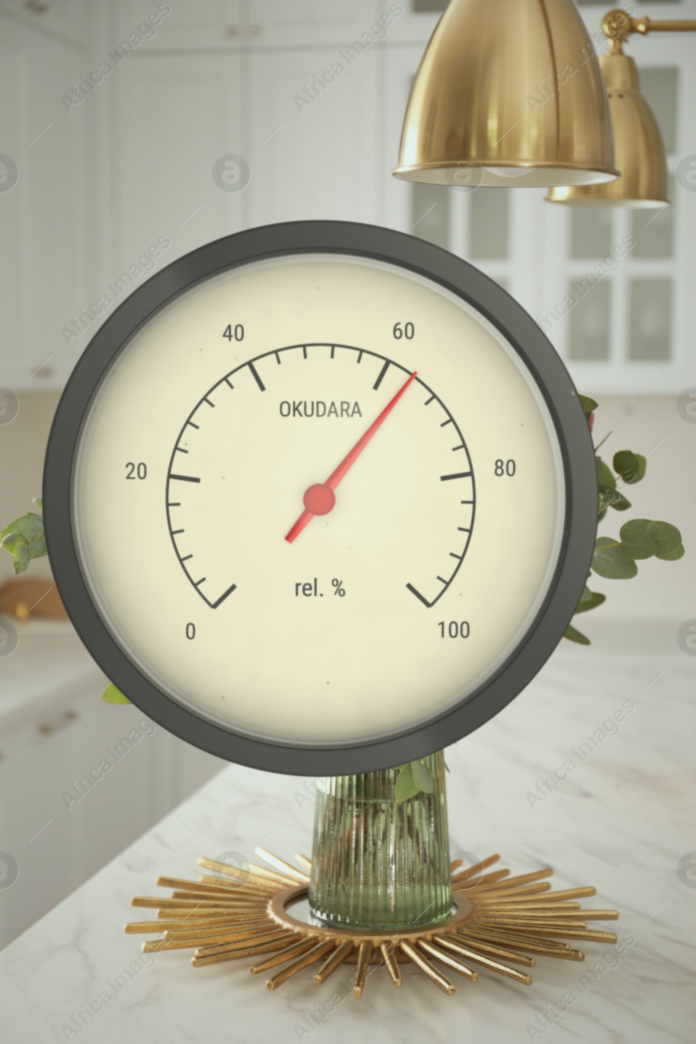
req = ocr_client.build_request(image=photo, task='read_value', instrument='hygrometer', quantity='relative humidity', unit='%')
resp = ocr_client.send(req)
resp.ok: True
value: 64 %
